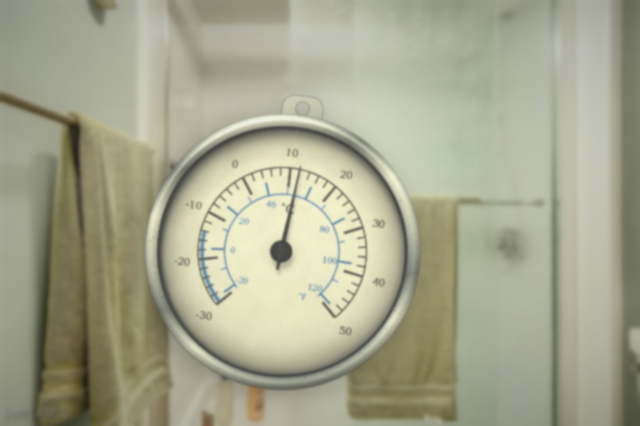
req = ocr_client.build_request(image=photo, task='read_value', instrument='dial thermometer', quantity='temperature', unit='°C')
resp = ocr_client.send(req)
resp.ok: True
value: 12 °C
